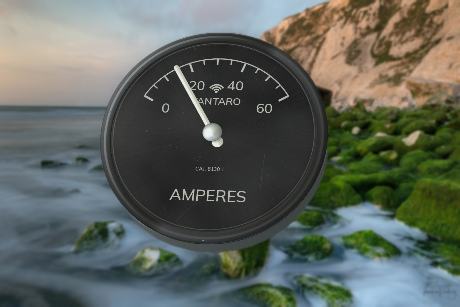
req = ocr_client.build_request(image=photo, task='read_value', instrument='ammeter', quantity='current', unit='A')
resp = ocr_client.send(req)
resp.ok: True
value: 15 A
